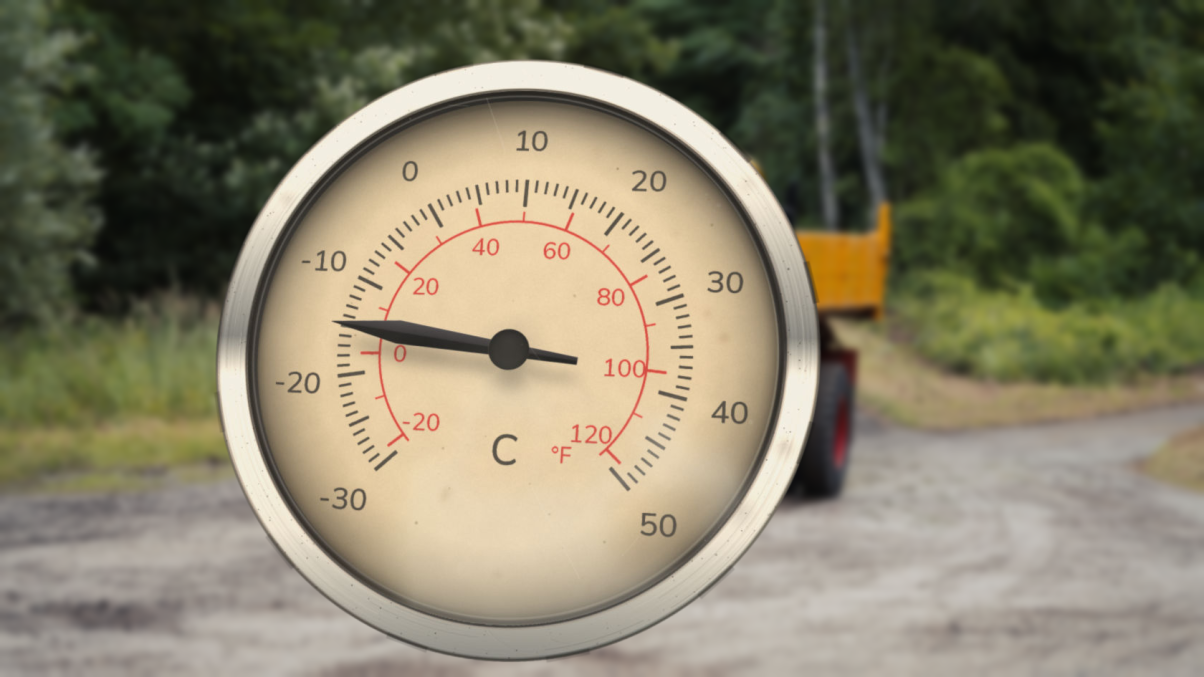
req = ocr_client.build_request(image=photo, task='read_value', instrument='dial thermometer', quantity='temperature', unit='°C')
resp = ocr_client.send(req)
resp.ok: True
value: -15 °C
